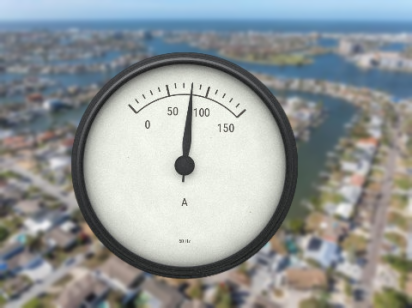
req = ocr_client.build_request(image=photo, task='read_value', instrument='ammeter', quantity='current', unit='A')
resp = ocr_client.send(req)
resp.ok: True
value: 80 A
